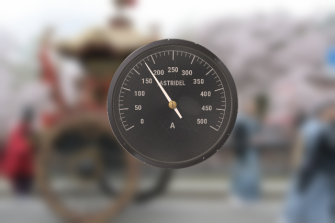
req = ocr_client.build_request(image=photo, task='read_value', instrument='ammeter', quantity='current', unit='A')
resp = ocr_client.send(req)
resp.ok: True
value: 180 A
